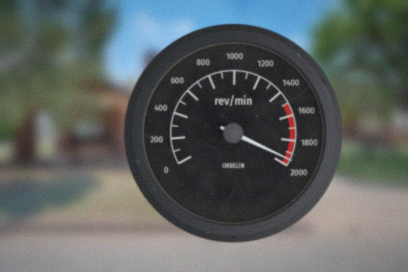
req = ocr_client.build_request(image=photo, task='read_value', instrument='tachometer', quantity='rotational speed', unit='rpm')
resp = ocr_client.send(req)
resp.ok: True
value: 1950 rpm
